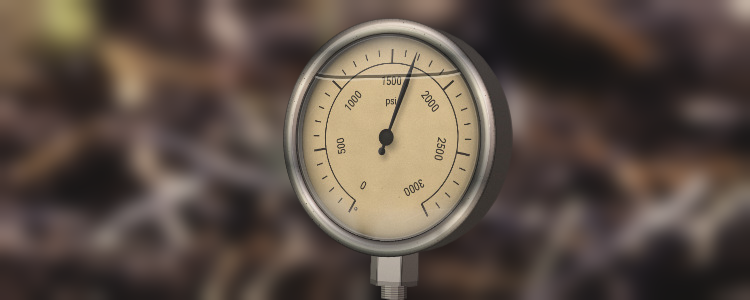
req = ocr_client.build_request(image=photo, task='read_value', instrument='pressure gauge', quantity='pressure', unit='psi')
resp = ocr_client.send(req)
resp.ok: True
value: 1700 psi
